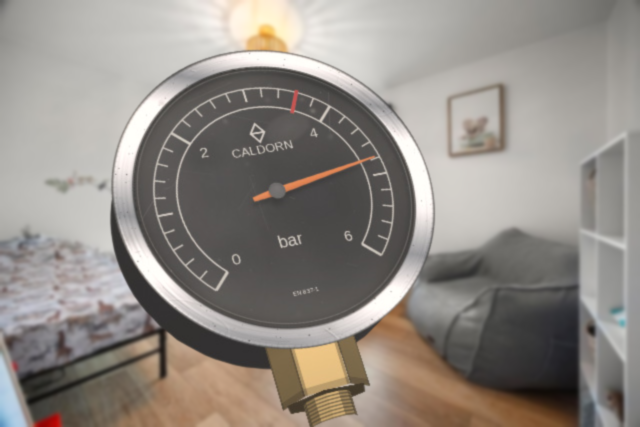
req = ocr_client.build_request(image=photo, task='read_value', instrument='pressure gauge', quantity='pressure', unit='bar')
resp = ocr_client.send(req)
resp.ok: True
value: 4.8 bar
